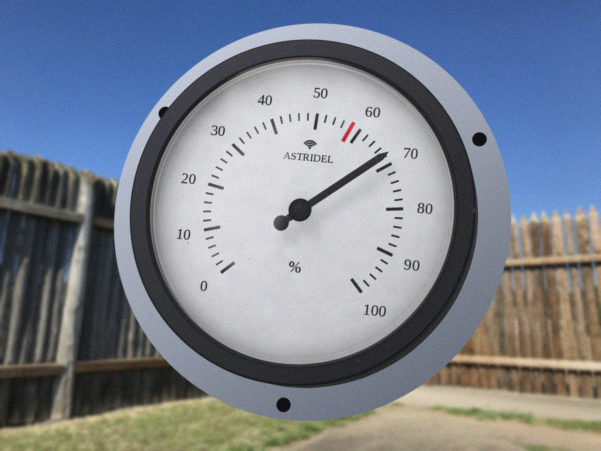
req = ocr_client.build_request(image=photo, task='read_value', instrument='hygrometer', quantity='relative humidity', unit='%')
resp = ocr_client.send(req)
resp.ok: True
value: 68 %
